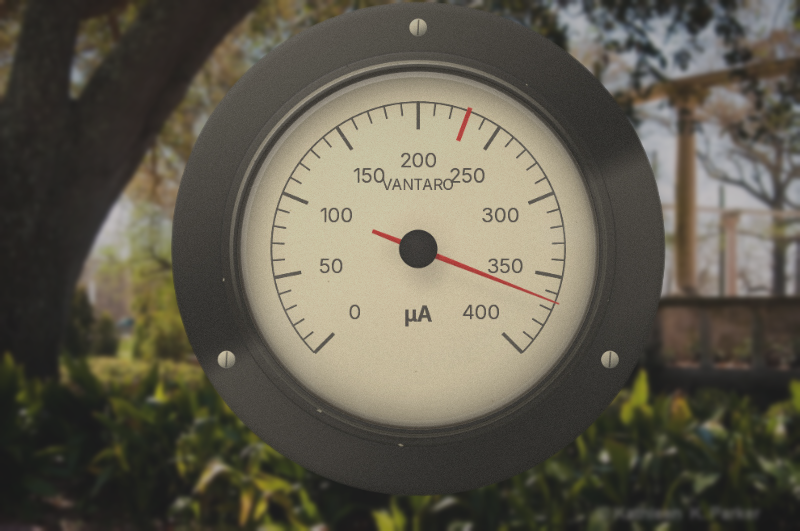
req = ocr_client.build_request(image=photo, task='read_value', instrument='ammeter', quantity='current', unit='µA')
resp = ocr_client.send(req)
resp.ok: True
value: 365 µA
